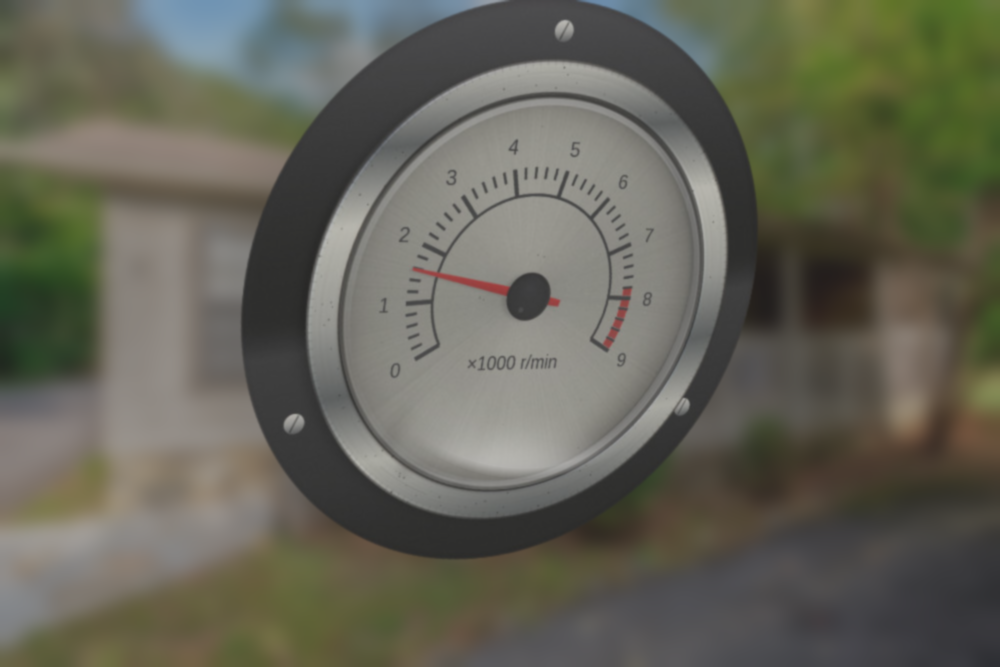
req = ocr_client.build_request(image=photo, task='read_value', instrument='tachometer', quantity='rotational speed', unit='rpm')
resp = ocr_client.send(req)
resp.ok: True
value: 1600 rpm
